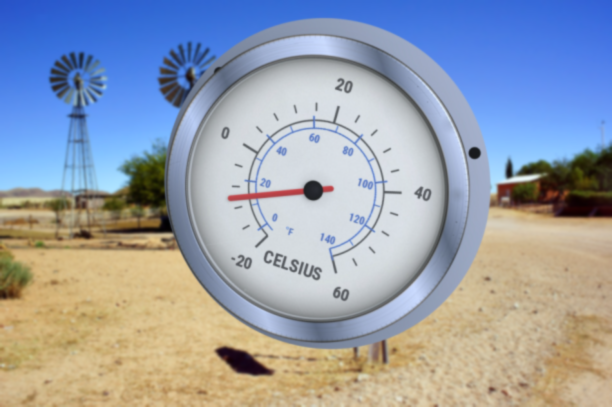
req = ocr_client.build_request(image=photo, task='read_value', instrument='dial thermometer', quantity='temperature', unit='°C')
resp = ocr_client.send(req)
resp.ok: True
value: -10 °C
